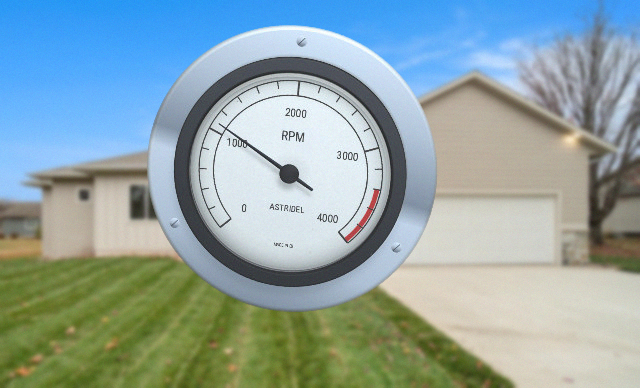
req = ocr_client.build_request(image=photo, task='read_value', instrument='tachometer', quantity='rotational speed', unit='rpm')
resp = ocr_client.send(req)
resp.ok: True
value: 1100 rpm
